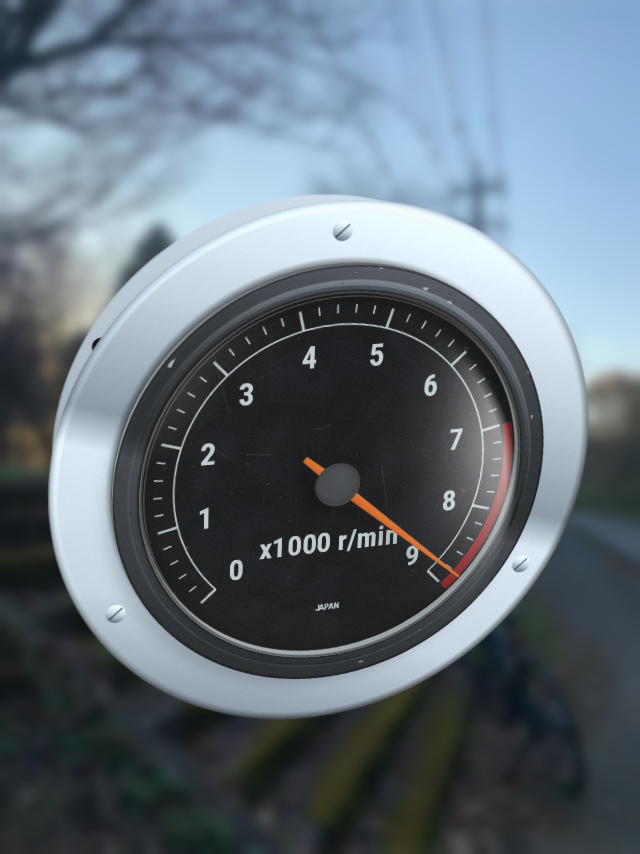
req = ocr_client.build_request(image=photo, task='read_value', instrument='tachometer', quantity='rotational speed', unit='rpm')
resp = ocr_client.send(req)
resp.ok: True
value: 8800 rpm
